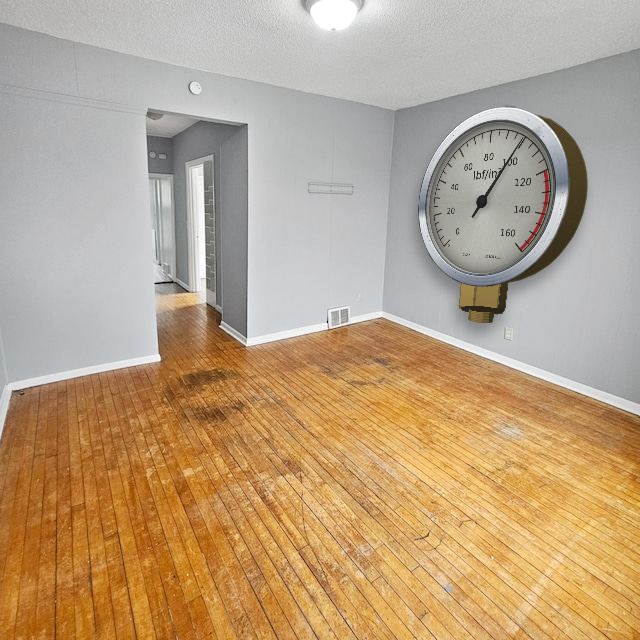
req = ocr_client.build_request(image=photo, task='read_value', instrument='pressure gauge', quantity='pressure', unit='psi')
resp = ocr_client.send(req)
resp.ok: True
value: 100 psi
